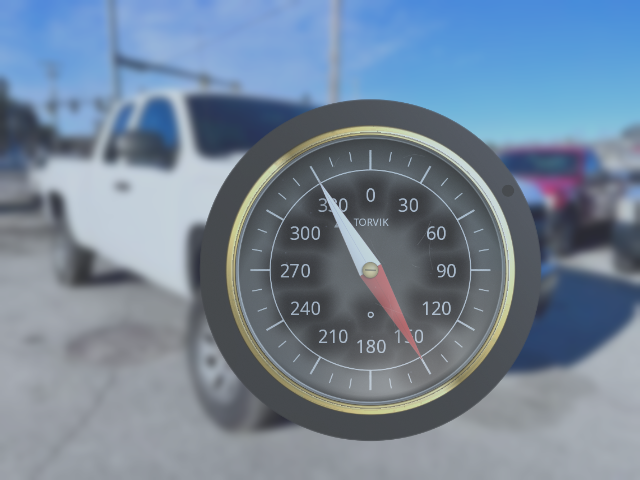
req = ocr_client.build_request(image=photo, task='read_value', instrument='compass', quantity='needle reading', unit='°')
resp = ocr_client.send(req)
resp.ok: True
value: 150 °
